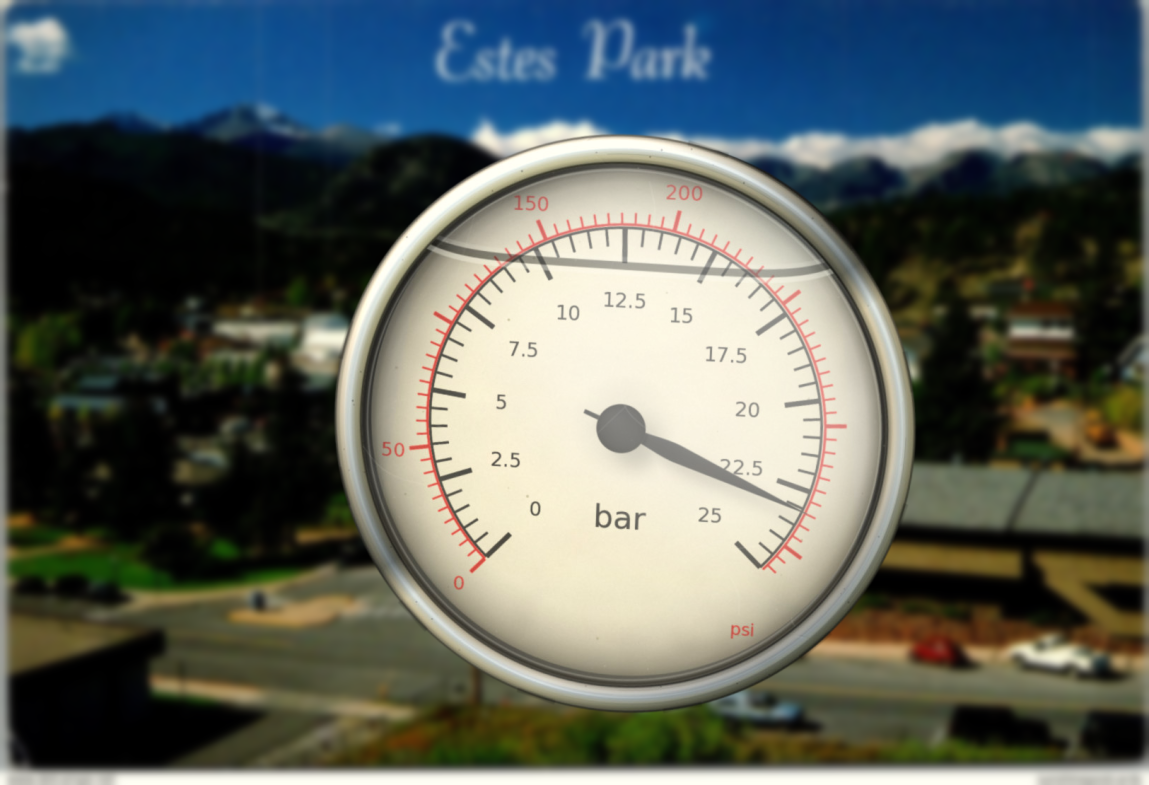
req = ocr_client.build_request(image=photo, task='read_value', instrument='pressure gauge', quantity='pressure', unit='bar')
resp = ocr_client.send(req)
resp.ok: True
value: 23 bar
